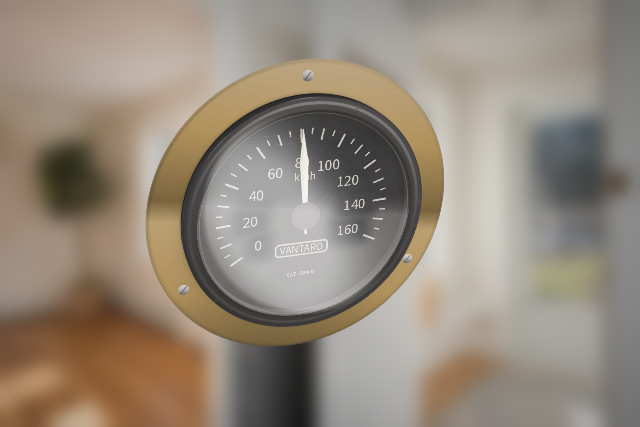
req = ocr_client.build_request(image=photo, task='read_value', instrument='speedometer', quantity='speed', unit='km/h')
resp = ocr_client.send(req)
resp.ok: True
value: 80 km/h
